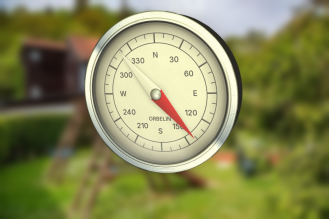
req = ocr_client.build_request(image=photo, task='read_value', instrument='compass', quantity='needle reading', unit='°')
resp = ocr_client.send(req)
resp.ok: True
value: 140 °
